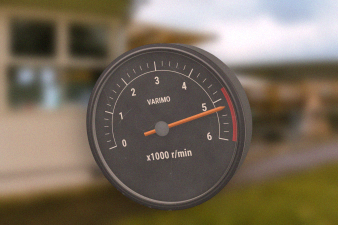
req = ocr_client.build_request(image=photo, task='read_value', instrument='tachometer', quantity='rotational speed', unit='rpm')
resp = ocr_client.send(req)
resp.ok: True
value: 5200 rpm
